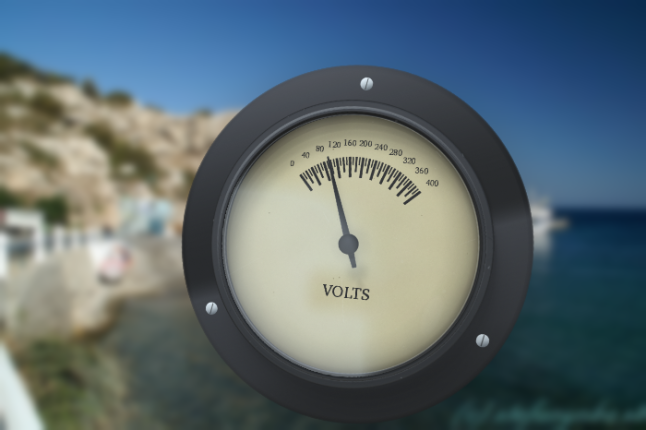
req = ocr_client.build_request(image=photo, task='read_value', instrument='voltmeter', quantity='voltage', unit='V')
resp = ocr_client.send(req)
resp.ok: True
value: 100 V
